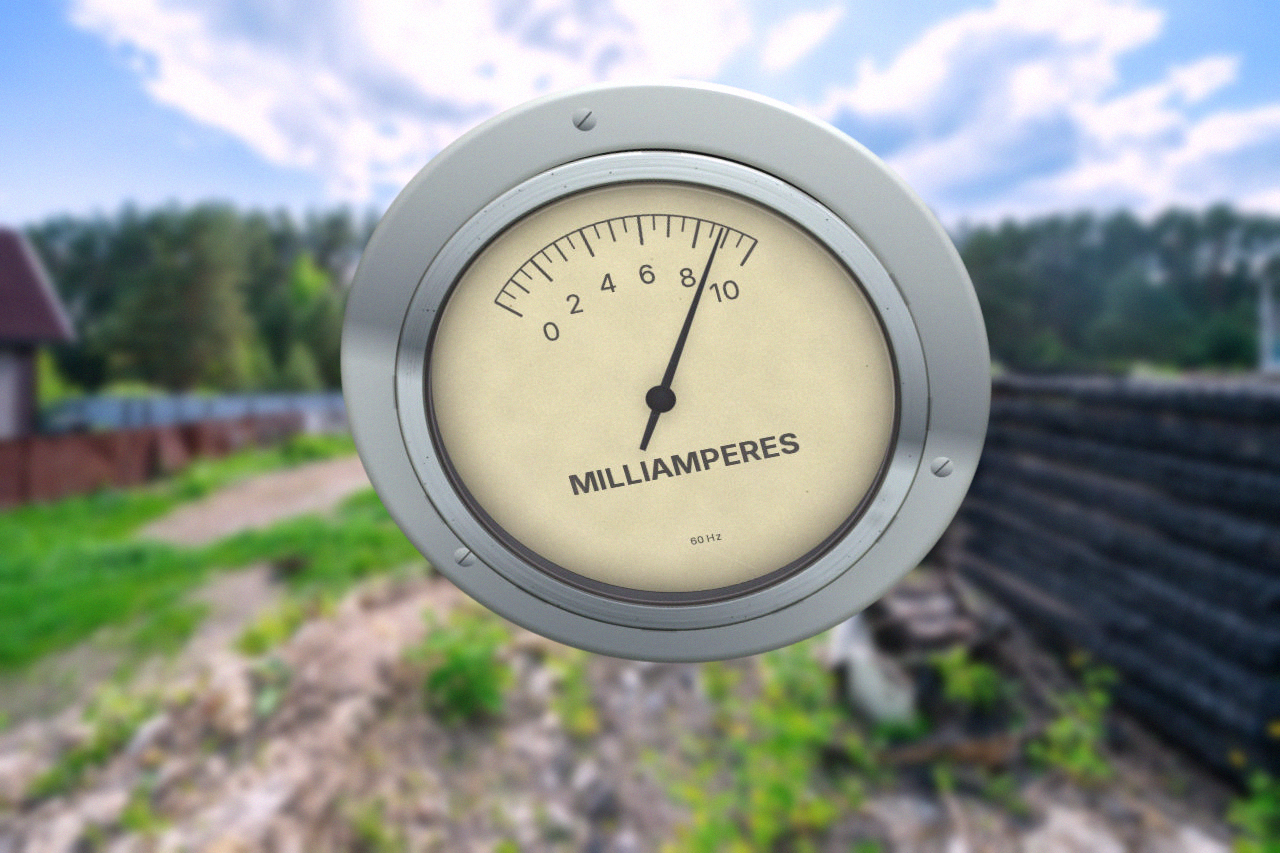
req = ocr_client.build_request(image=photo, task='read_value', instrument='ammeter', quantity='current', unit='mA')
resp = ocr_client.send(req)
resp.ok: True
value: 8.75 mA
